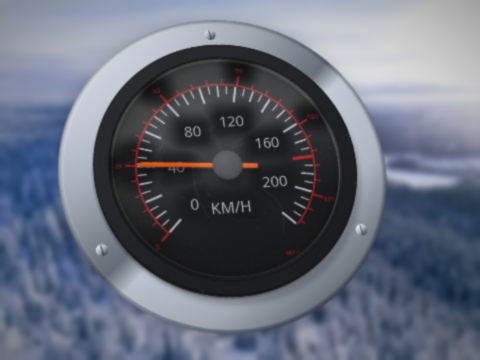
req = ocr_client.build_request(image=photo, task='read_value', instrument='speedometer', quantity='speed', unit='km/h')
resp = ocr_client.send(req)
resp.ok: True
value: 40 km/h
